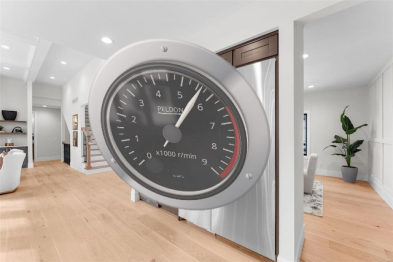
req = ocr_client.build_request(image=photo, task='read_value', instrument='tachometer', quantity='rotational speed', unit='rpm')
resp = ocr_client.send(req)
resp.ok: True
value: 5625 rpm
